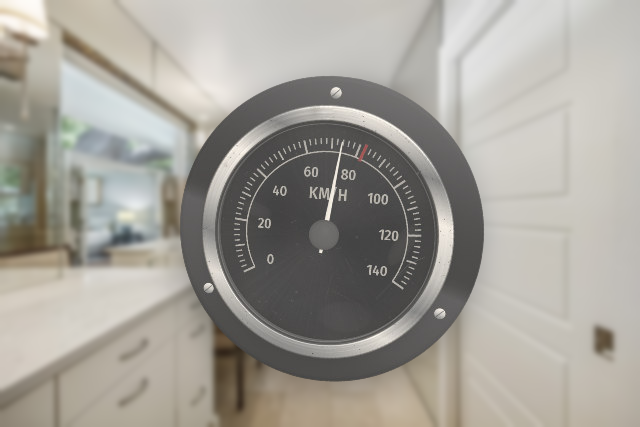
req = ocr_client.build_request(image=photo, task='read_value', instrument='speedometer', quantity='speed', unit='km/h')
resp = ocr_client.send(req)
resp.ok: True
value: 74 km/h
